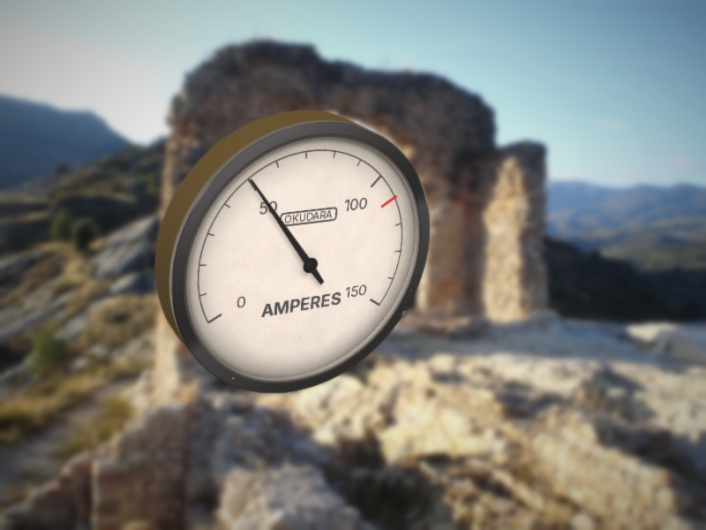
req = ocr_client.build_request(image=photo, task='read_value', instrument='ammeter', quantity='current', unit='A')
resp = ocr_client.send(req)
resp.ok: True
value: 50 A
